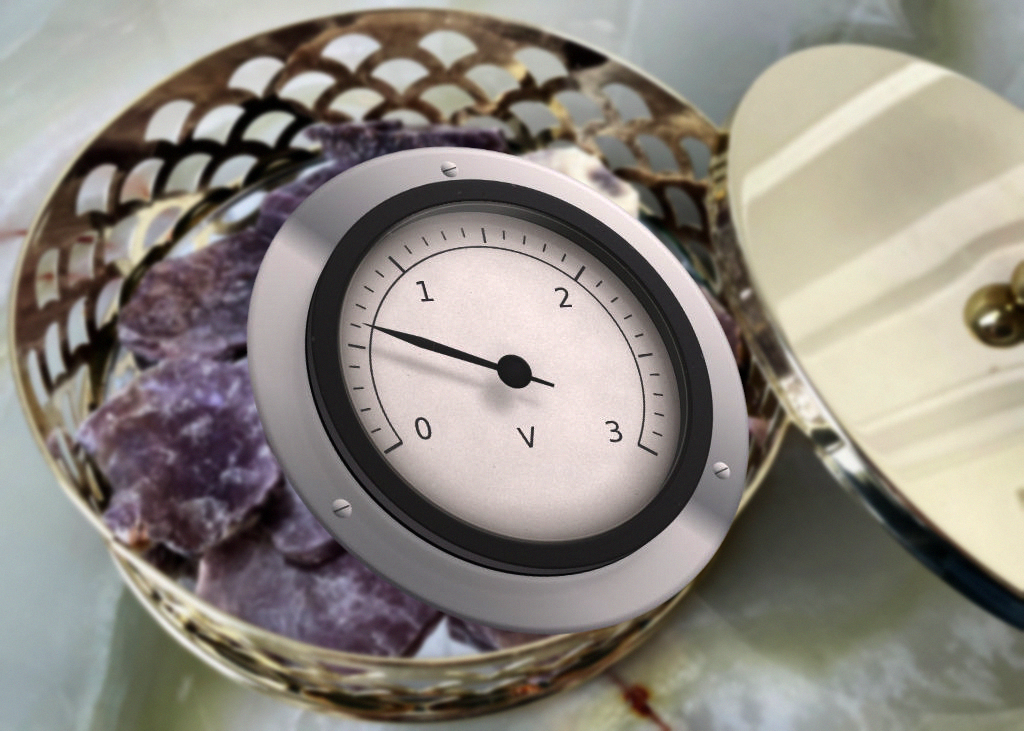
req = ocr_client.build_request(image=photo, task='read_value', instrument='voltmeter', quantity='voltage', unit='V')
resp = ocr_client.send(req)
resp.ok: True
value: 0.6 V
